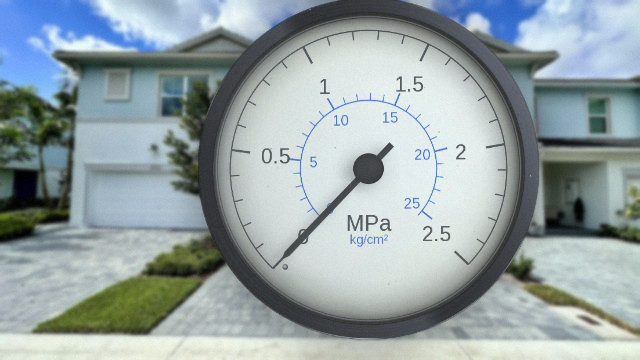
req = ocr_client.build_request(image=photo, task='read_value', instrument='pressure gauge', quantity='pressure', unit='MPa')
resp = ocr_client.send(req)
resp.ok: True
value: 0 MPa
